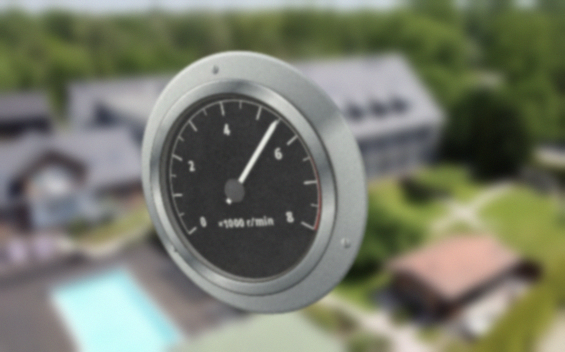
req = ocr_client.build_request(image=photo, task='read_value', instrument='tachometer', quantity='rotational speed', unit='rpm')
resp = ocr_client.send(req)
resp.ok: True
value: 5500 rpm
